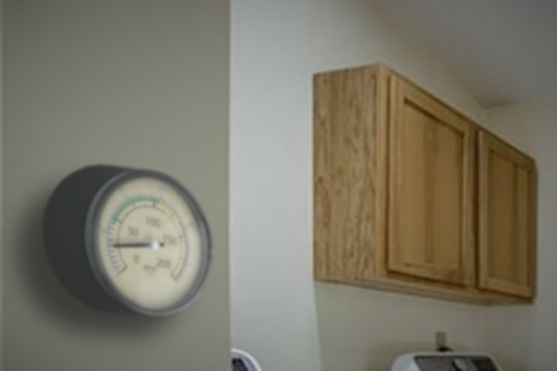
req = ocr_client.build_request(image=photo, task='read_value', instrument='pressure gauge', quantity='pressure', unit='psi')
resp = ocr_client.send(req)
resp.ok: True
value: 25 psi
